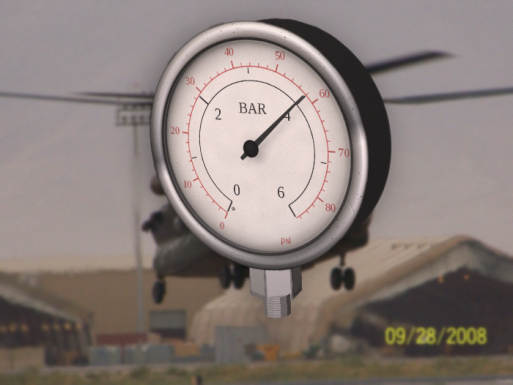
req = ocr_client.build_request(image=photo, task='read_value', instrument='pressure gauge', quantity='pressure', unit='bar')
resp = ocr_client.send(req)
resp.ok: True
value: 4 bar
